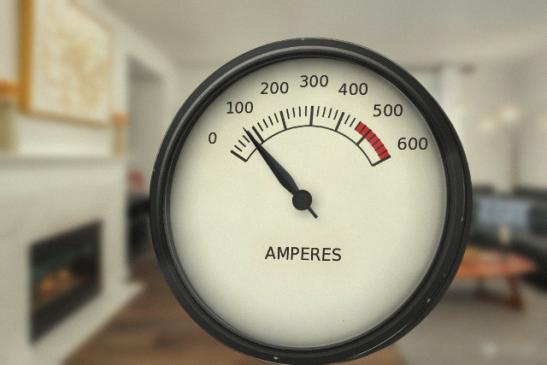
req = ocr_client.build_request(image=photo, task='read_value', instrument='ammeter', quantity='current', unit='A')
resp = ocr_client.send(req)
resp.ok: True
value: 80 A
